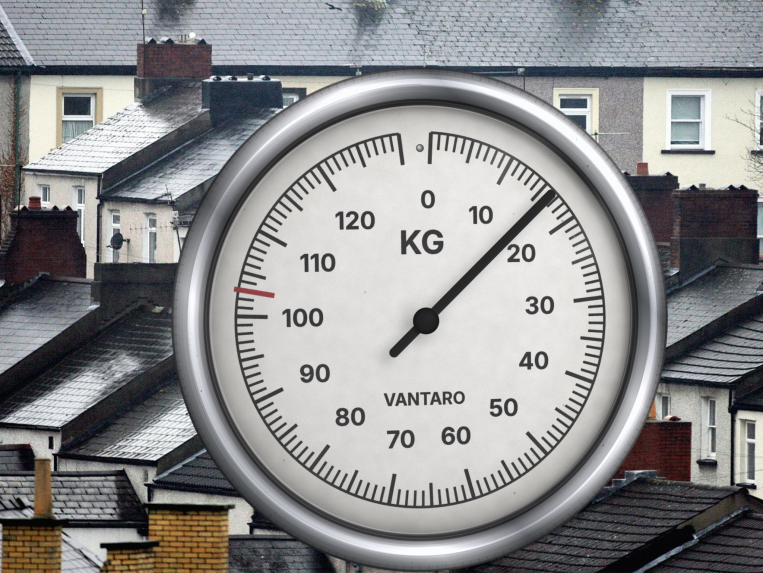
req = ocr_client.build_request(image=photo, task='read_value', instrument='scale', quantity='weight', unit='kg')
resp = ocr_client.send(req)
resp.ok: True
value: 16 kg
